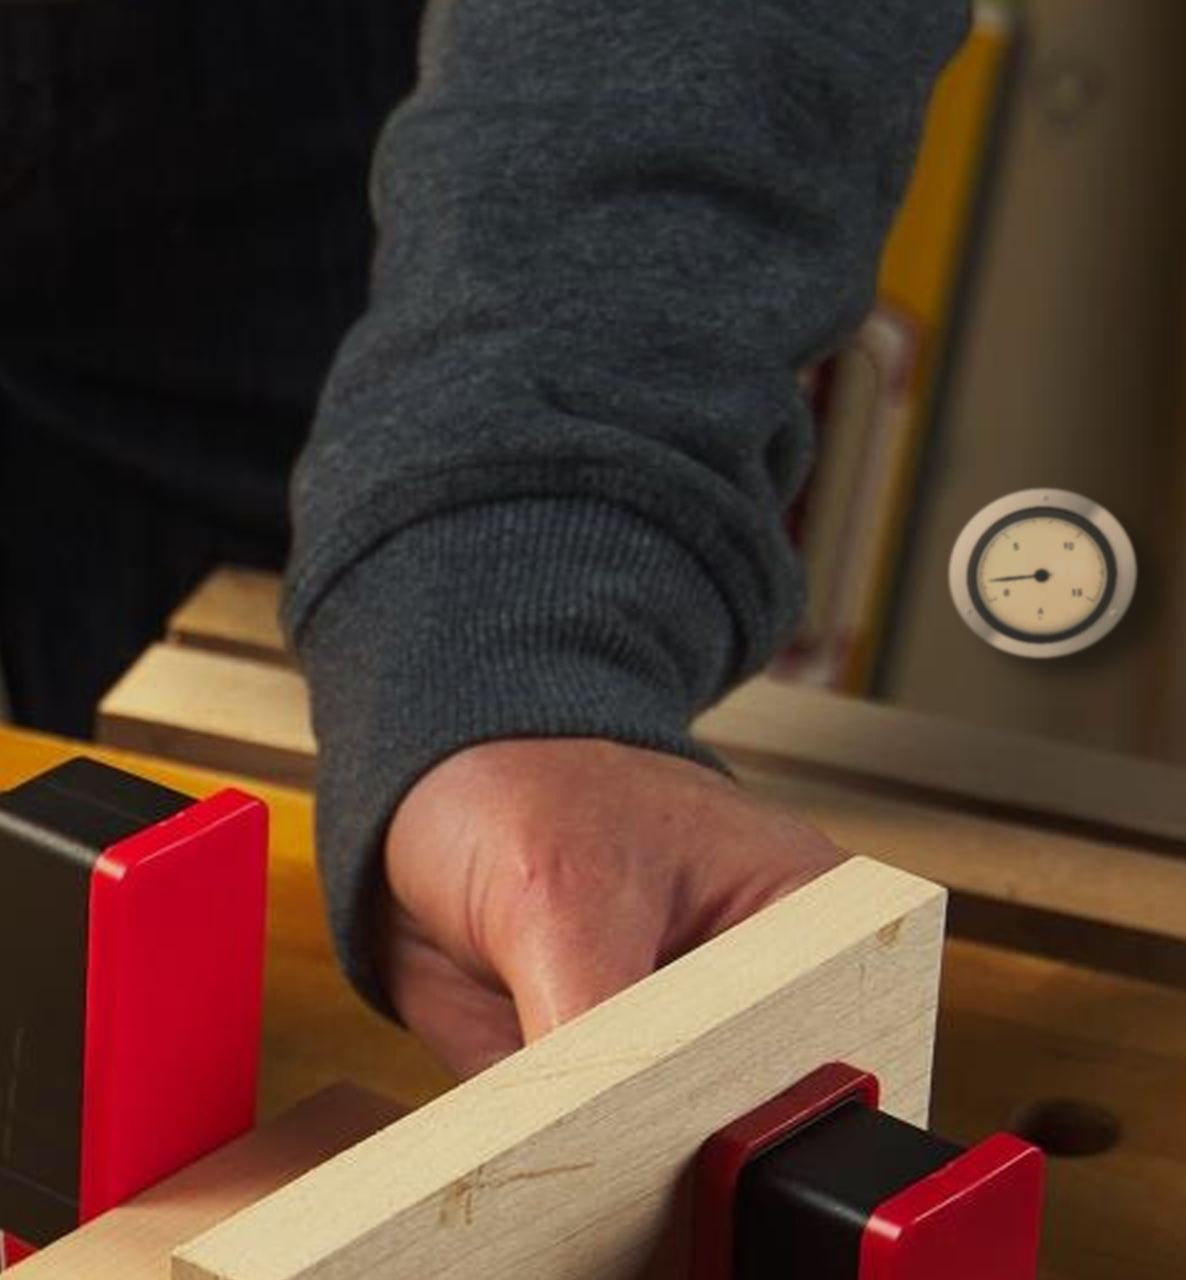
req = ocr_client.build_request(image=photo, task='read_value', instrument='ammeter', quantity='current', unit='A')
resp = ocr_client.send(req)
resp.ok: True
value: 1.5 A
